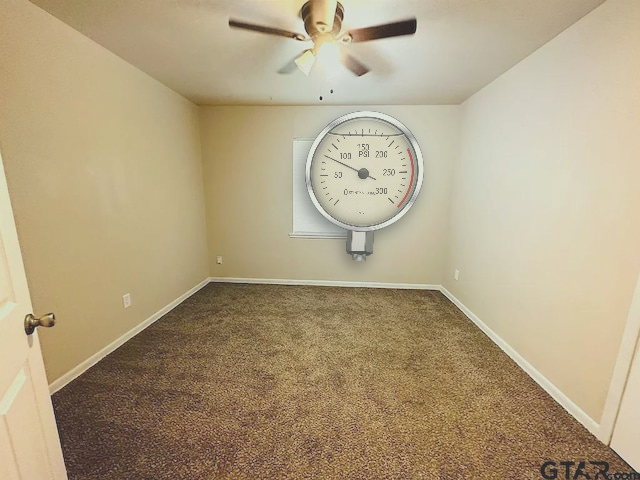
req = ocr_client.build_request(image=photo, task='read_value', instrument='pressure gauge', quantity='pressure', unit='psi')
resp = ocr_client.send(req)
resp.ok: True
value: 80 psi
